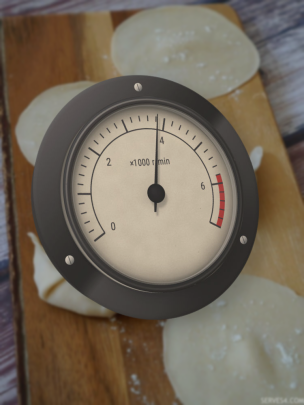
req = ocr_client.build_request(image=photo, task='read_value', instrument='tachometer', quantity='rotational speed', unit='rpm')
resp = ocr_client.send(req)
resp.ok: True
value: 3800 rpm
